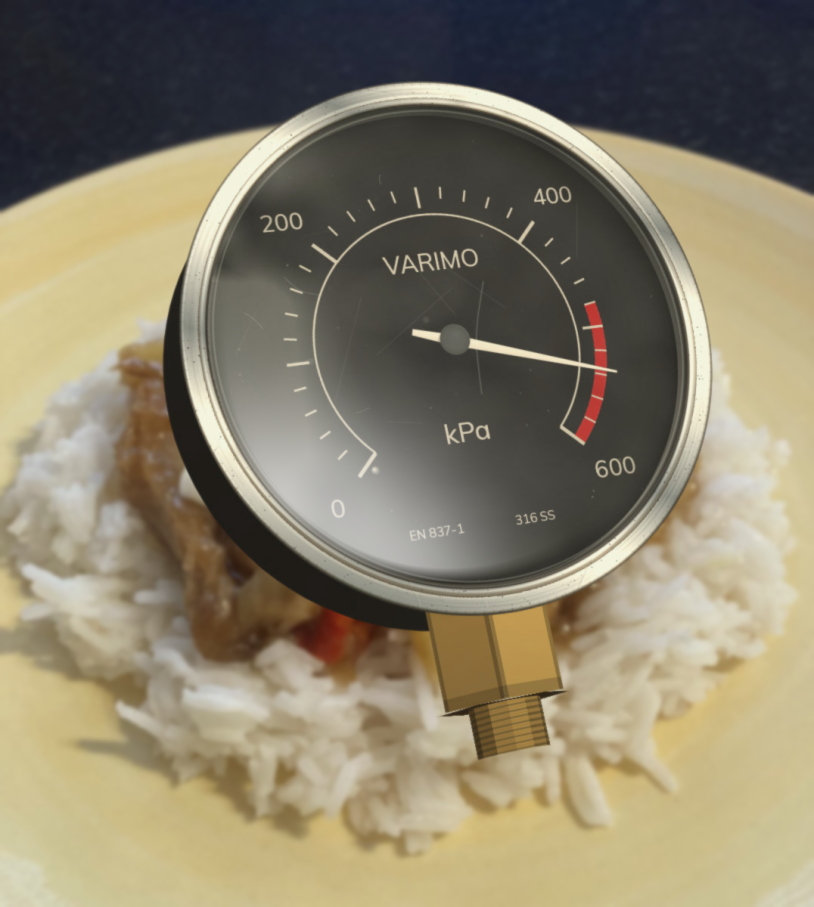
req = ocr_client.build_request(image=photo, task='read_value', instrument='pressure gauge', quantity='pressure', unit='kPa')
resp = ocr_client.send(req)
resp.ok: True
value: 540 kPa
